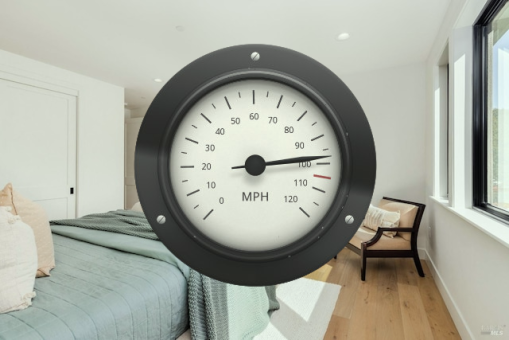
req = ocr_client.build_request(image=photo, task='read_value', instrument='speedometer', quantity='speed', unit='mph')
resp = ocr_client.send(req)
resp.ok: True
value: 97.5 mph
